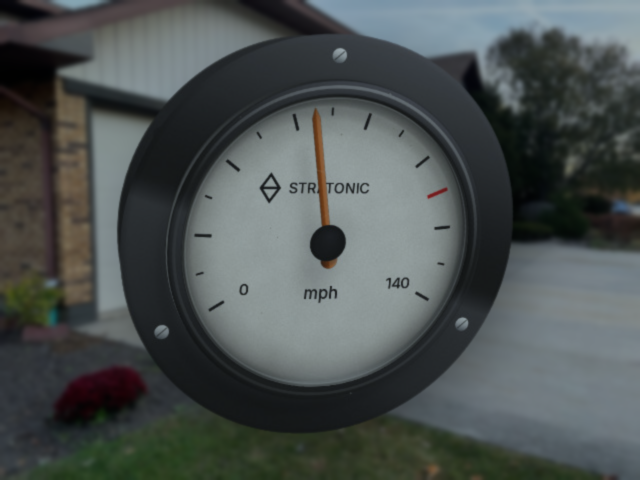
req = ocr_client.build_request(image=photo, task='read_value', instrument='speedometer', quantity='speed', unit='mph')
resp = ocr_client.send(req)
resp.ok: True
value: 65 mph
